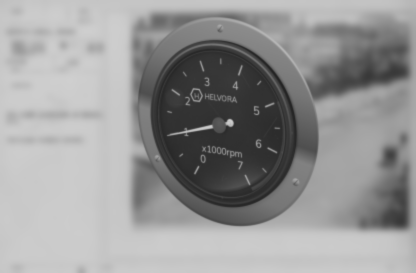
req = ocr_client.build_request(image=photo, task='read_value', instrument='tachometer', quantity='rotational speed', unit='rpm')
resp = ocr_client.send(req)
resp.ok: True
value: 1000 rpm
